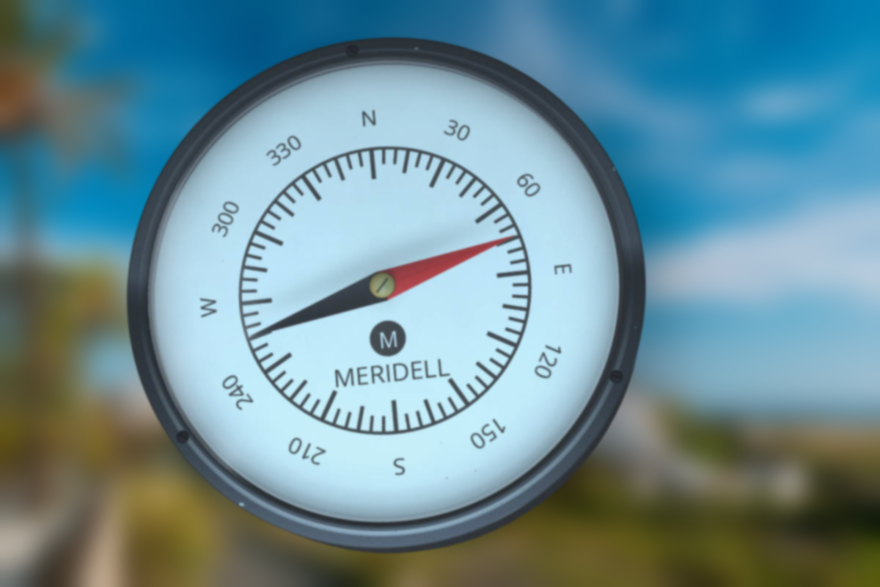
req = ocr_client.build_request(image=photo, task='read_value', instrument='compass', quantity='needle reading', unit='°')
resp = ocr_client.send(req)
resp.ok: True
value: 75 °
